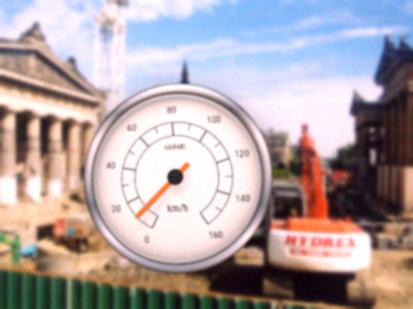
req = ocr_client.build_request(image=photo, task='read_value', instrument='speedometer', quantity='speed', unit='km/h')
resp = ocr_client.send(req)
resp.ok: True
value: 10 km/h
